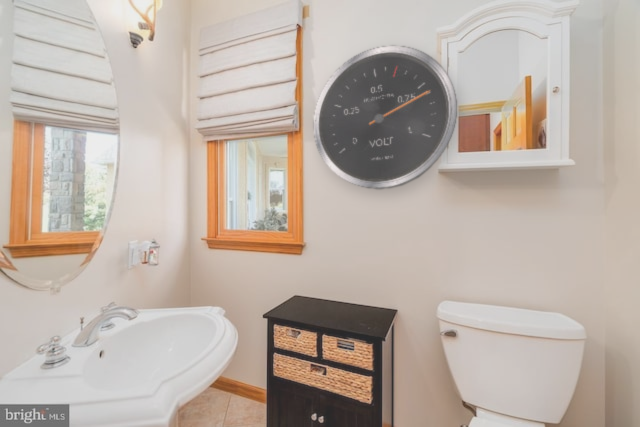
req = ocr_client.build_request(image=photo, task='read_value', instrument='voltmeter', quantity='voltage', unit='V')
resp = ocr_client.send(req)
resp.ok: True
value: 0.8 V
